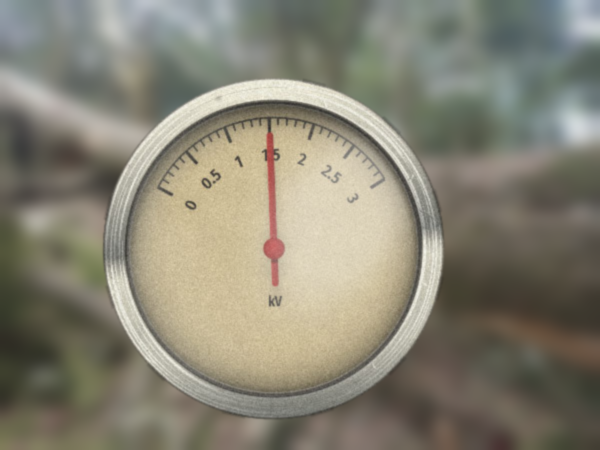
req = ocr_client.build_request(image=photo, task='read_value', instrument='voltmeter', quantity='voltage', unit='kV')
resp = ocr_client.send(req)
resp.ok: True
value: 1.5 kV
